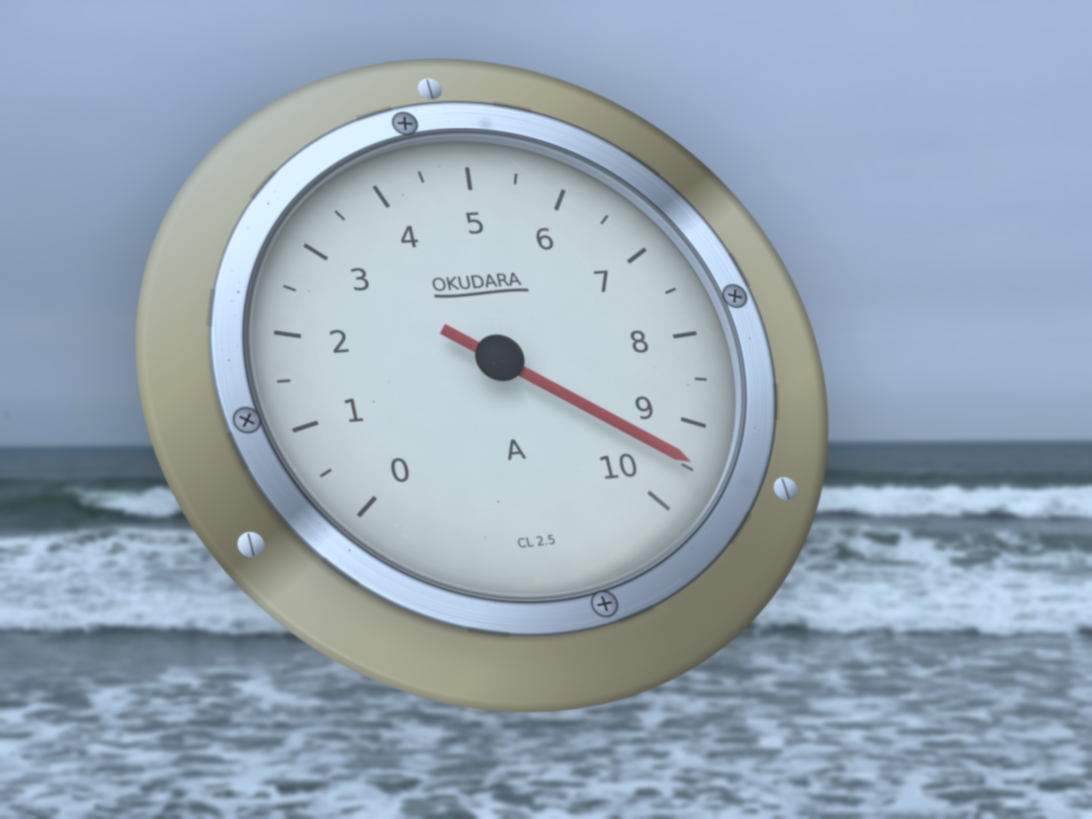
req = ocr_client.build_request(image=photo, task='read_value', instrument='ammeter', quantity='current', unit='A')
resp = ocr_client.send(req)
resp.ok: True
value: 9.5 A
